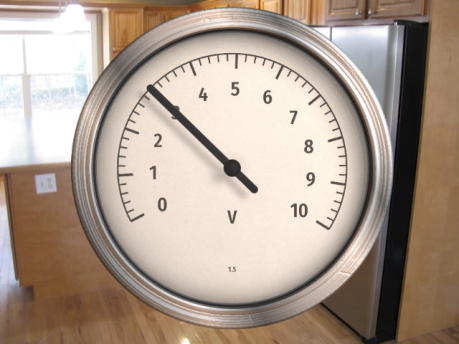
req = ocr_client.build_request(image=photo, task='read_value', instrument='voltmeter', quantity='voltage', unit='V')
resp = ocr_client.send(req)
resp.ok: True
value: 3 V
